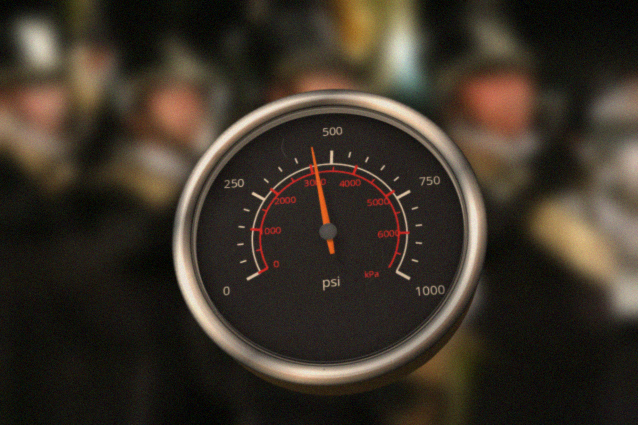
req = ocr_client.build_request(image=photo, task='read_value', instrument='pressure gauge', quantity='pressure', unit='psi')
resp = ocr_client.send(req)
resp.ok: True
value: 450 psi
